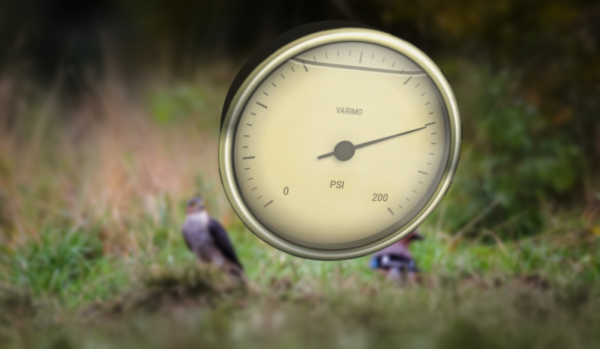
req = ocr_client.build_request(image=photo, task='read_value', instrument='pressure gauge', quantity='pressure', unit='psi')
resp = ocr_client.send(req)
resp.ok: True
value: 150 psi
